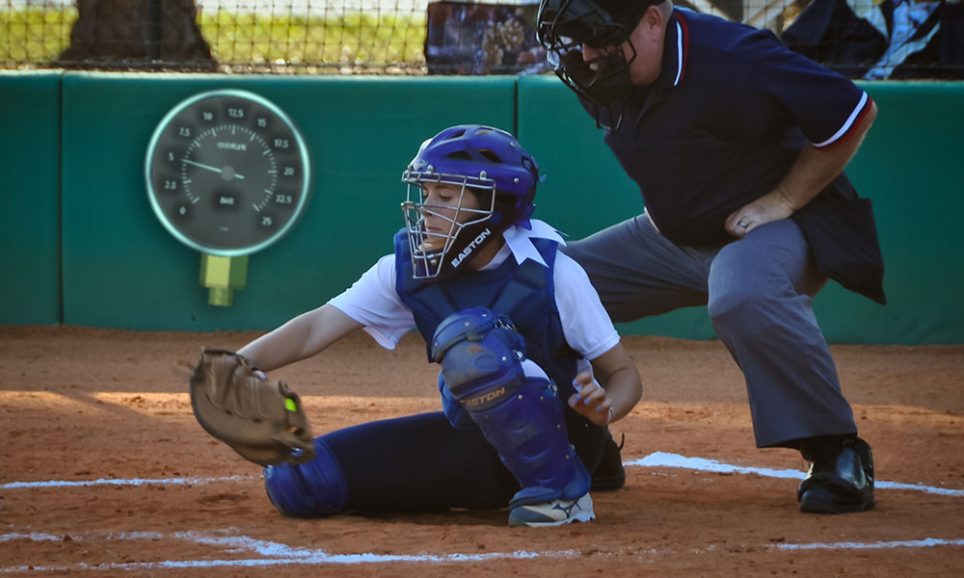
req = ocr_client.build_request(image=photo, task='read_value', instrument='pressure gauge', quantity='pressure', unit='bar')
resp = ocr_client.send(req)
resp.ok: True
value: 5 bar
